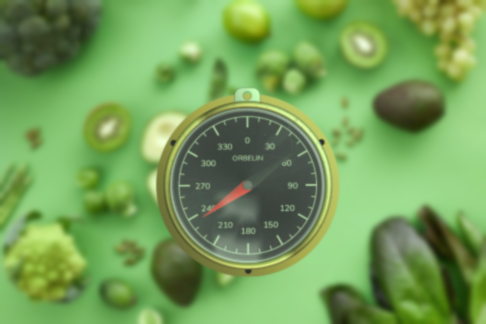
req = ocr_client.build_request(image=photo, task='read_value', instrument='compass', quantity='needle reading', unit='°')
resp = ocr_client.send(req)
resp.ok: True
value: 235 °
